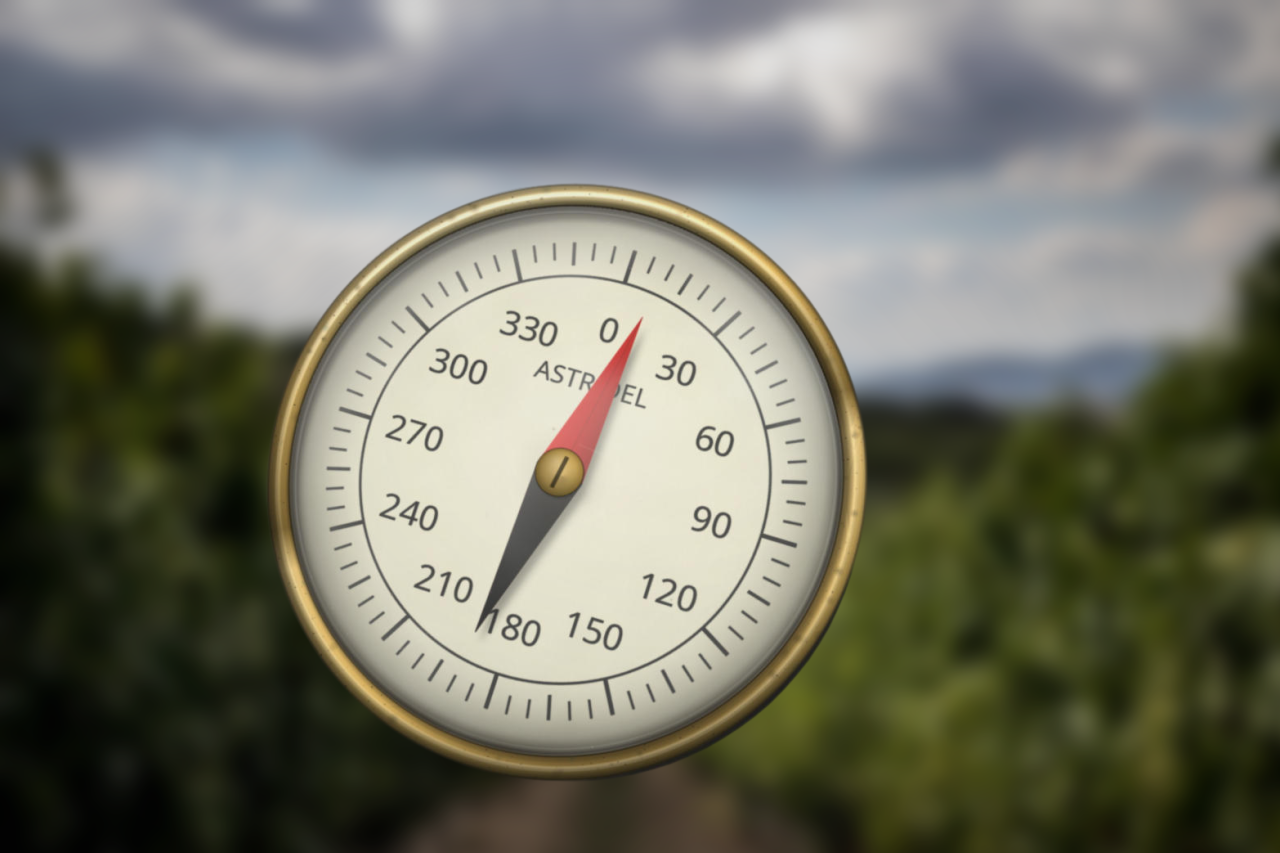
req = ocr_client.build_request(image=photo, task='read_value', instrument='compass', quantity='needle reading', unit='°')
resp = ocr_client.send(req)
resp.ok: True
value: 10 °
